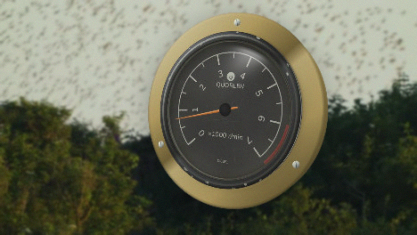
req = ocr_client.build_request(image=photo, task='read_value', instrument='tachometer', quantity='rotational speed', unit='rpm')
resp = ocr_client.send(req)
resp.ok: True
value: 750 rpm
